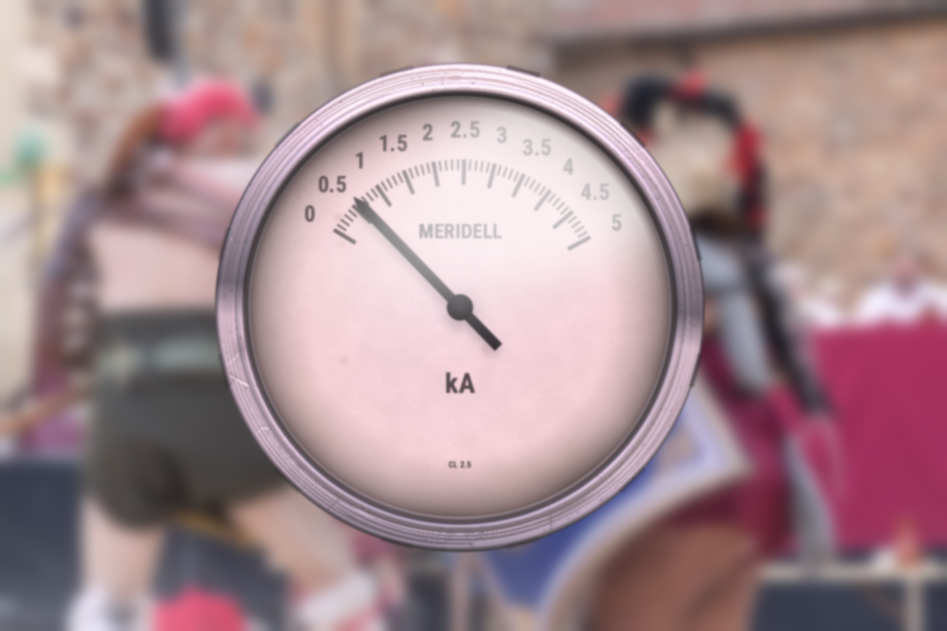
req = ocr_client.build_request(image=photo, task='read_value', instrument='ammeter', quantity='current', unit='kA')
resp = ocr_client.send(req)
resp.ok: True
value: 0.6 kA
